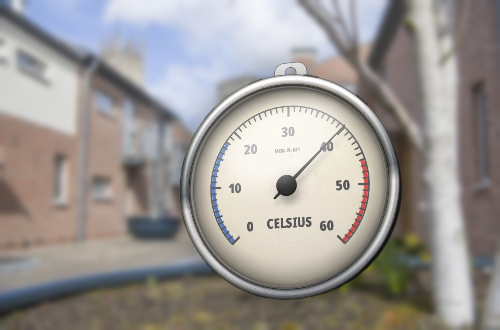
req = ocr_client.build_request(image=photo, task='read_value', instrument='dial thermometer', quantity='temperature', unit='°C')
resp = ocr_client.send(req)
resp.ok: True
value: 40 °C
